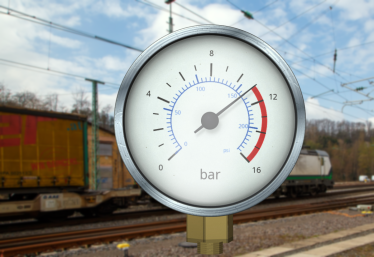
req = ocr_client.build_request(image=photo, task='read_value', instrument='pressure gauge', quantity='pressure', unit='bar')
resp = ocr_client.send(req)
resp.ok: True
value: 11 bar
